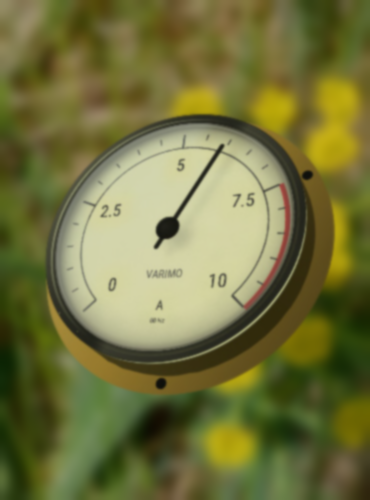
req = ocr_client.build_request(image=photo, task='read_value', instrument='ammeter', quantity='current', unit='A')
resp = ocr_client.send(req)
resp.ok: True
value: 6 A
